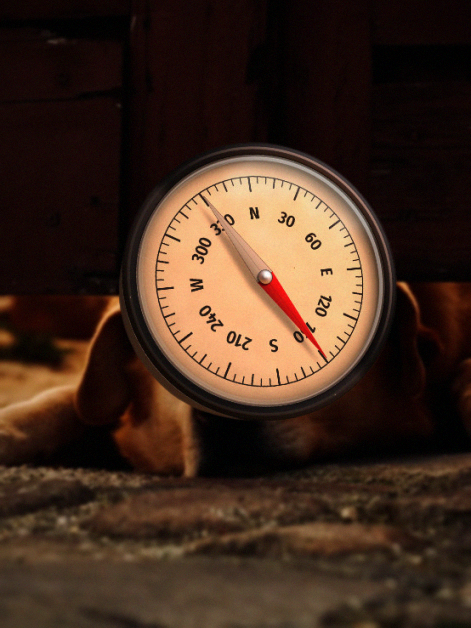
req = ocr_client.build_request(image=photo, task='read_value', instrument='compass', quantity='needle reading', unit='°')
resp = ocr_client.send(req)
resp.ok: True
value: 150 °
